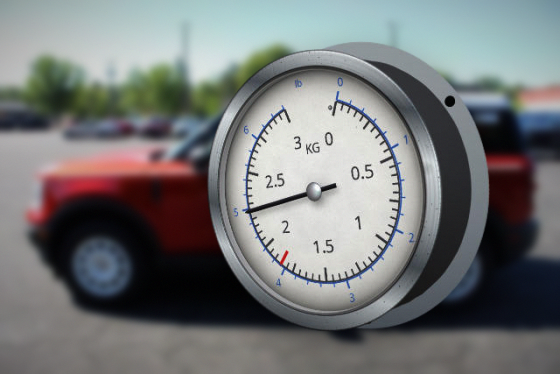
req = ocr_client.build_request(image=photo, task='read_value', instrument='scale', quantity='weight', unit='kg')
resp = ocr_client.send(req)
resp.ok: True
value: 2.25 kg
